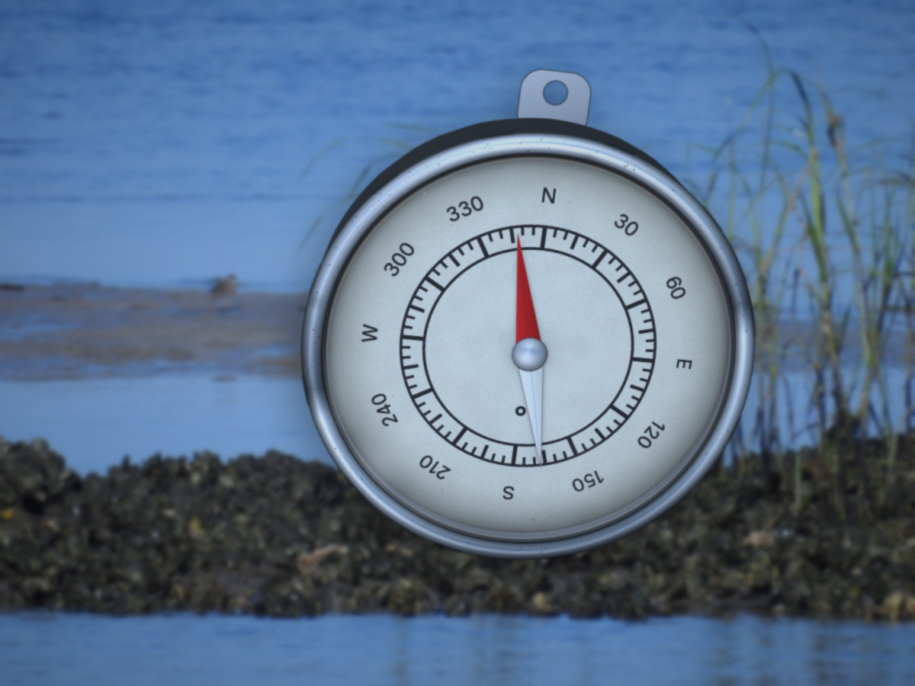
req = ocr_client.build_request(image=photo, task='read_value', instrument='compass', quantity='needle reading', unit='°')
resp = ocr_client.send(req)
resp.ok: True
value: 347.5 °
